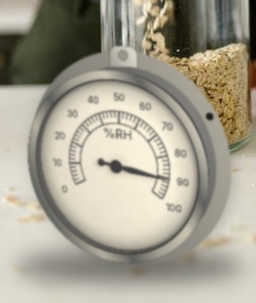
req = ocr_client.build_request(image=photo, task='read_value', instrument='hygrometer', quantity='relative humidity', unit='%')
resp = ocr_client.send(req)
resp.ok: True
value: 90 %
